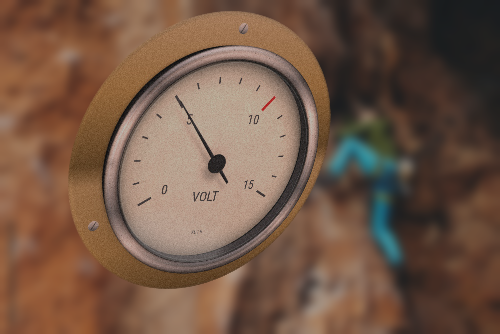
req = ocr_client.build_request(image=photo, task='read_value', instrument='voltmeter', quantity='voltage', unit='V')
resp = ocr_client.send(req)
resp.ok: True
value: 5 V
